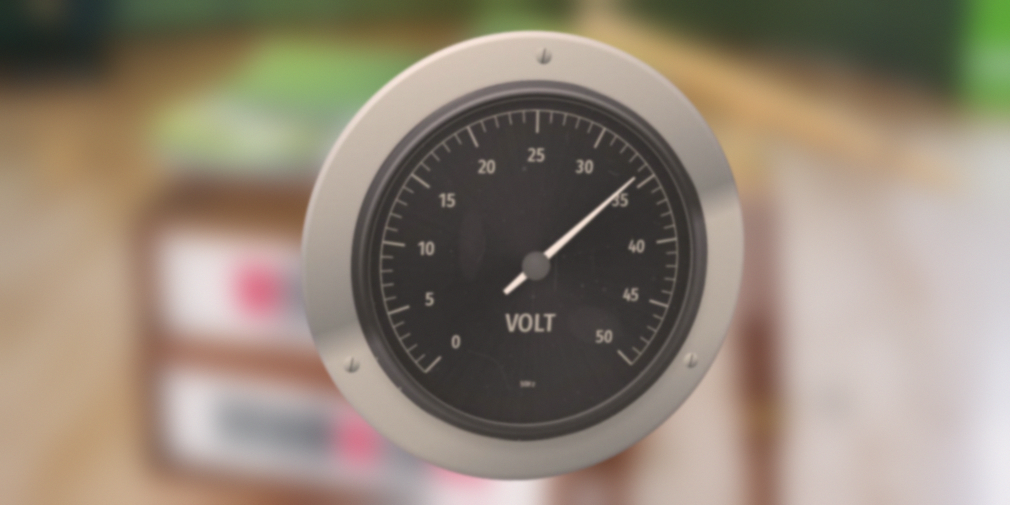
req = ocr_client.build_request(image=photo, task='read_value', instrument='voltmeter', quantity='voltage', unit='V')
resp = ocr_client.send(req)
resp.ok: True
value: 34 V
